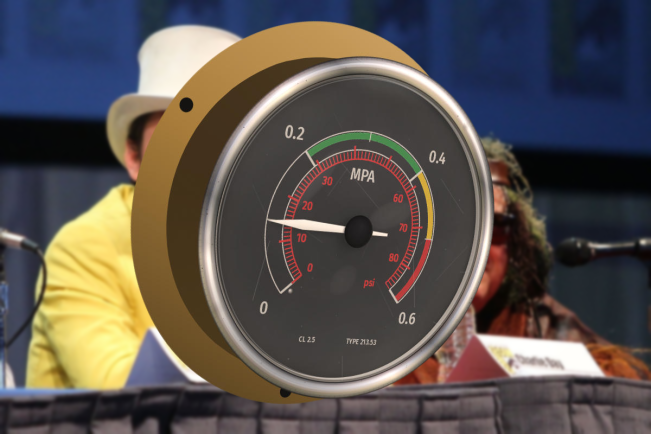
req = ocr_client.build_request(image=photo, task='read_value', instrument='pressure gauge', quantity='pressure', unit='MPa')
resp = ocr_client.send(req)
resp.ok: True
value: 0.1 MPa
